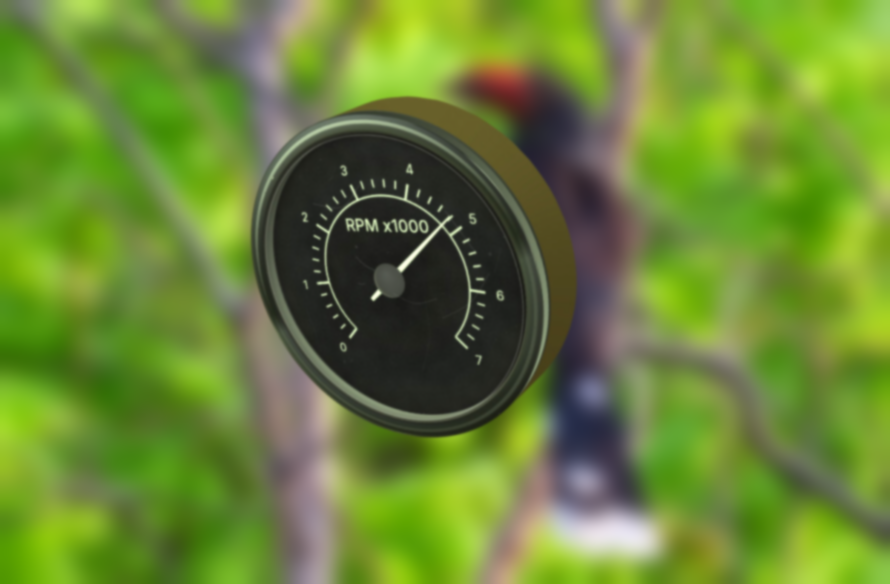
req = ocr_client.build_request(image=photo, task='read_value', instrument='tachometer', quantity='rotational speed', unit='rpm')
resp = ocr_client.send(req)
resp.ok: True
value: 4800 rpm
